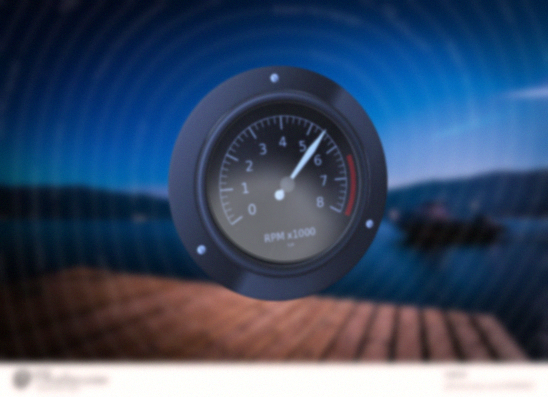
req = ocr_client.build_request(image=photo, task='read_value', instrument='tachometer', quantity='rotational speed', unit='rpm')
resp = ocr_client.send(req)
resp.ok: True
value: 5400 rpm
